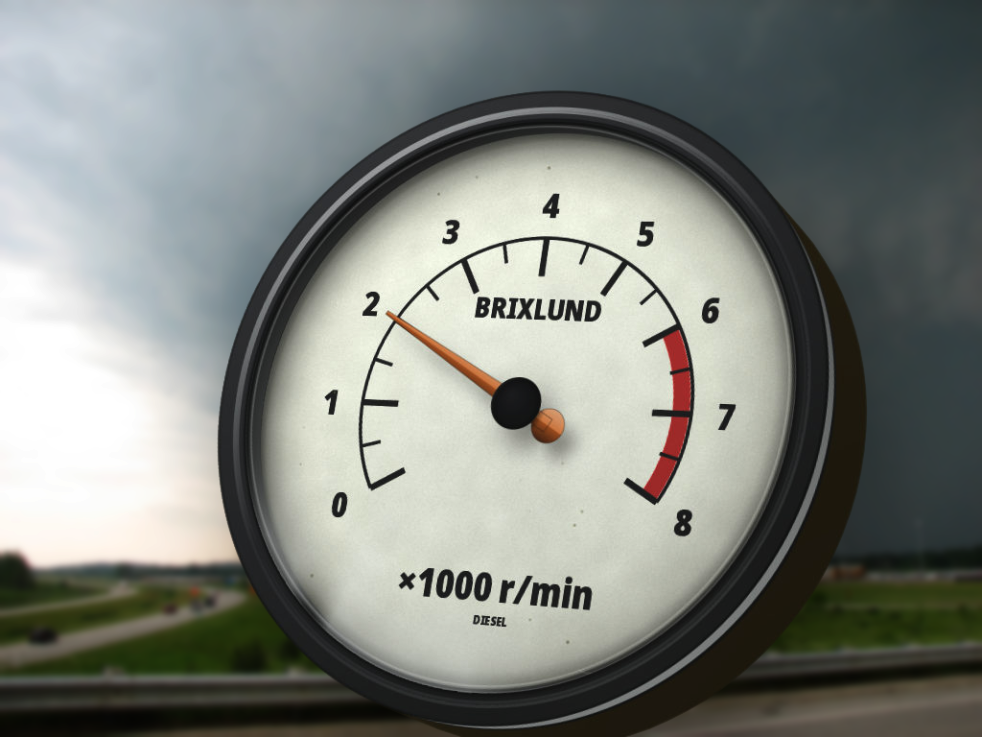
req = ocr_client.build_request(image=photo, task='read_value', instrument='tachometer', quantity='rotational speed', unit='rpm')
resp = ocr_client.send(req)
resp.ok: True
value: 2000 rpm
